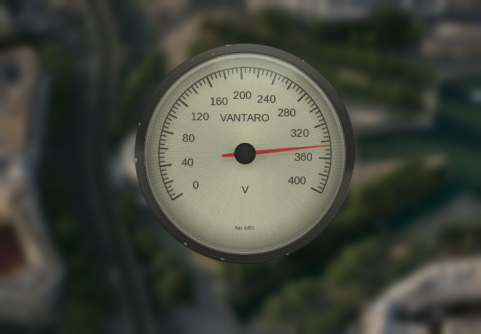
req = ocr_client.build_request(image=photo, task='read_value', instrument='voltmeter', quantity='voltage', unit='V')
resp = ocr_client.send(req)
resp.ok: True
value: 345 V
